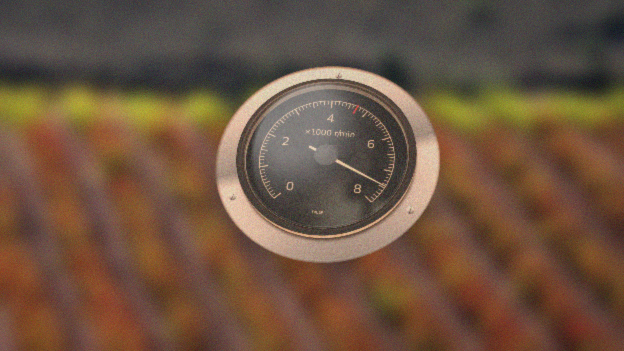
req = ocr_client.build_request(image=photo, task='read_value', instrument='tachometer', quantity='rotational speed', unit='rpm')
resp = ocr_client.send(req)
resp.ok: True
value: 7500 rpm
